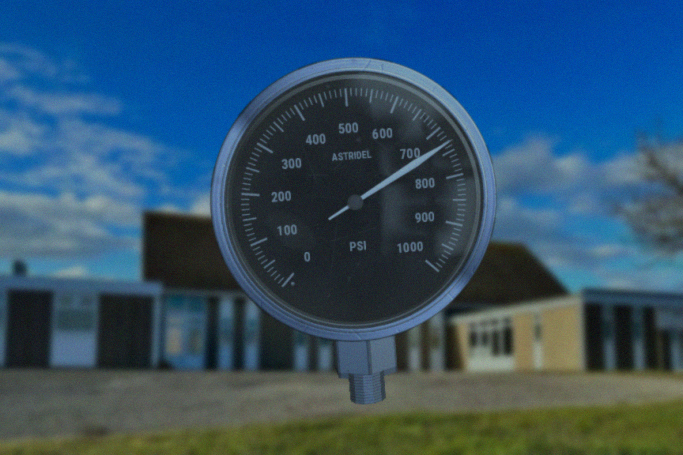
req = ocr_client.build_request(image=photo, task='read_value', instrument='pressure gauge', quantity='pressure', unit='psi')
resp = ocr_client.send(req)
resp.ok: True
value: 730 psi
